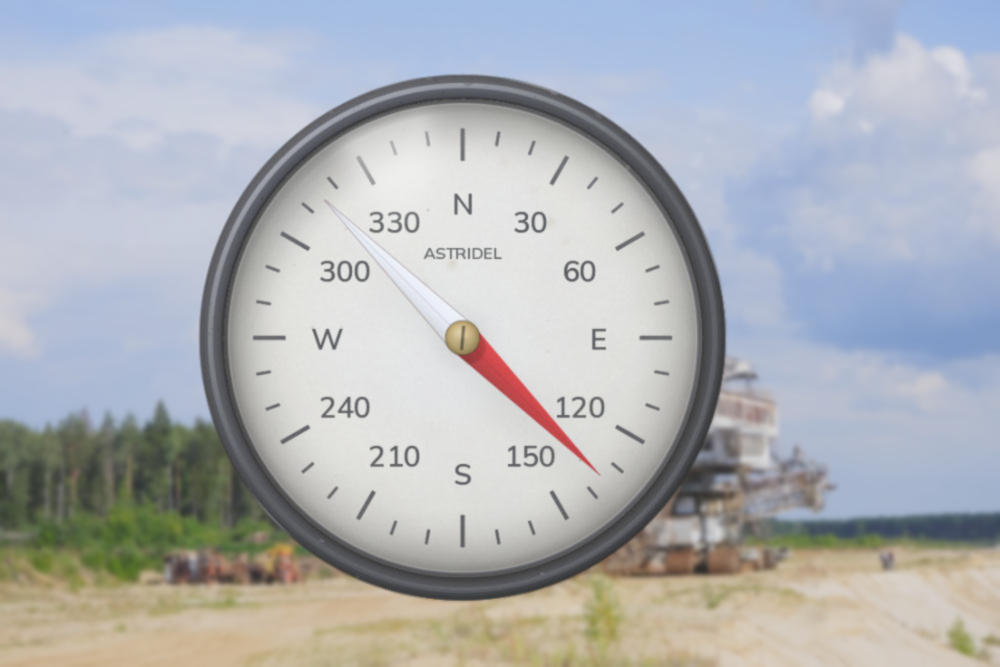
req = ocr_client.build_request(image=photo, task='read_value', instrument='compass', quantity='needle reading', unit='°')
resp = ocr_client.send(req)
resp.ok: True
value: 135 °
